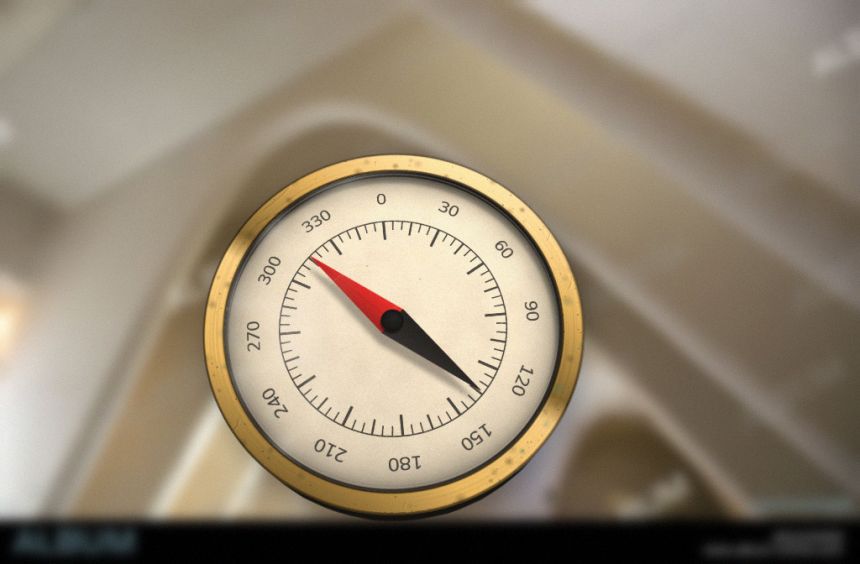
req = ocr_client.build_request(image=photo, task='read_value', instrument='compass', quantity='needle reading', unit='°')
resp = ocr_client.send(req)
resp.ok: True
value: 315 °
